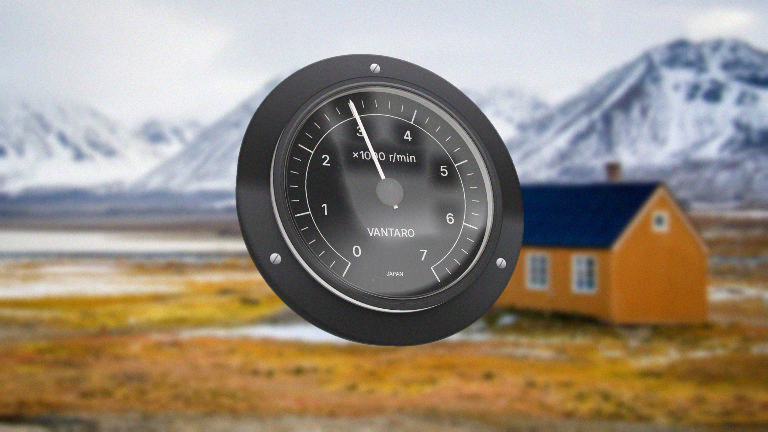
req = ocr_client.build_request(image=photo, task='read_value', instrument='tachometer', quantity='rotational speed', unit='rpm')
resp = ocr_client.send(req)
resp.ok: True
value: 3000 rpm
